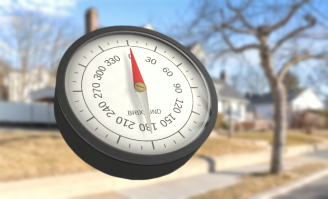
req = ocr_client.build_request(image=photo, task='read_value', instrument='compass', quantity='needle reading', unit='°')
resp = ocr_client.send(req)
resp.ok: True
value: 0 °
